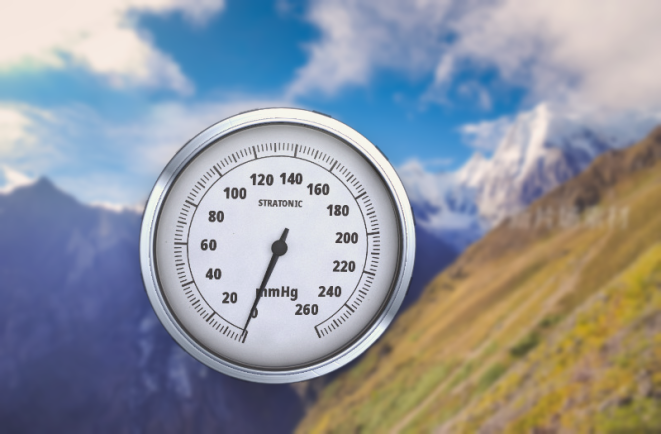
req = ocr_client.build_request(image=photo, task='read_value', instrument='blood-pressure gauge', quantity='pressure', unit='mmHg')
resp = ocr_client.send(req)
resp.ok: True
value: 2 mmHg
